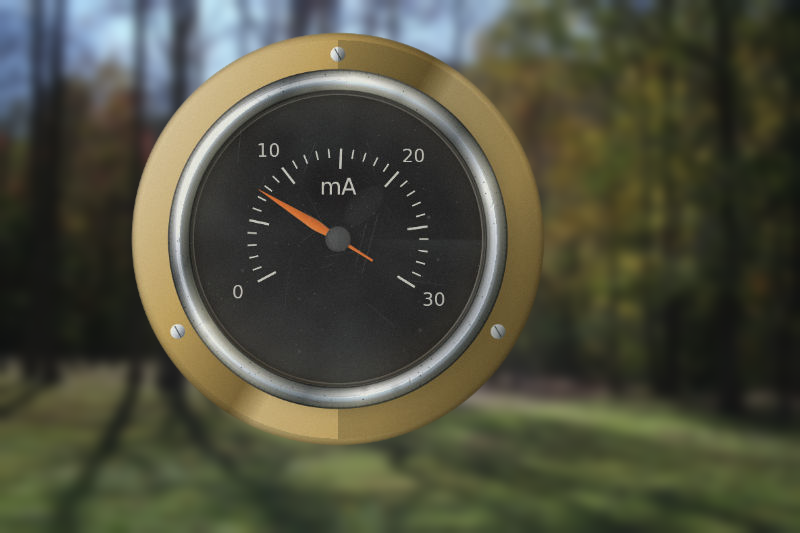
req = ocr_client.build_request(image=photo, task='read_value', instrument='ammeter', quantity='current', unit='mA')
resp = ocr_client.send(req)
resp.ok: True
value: 7.5 mA
